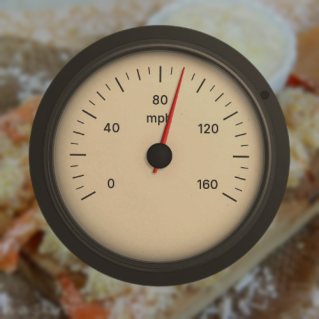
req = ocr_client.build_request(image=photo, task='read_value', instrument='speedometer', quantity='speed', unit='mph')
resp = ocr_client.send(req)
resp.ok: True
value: 90 mph
